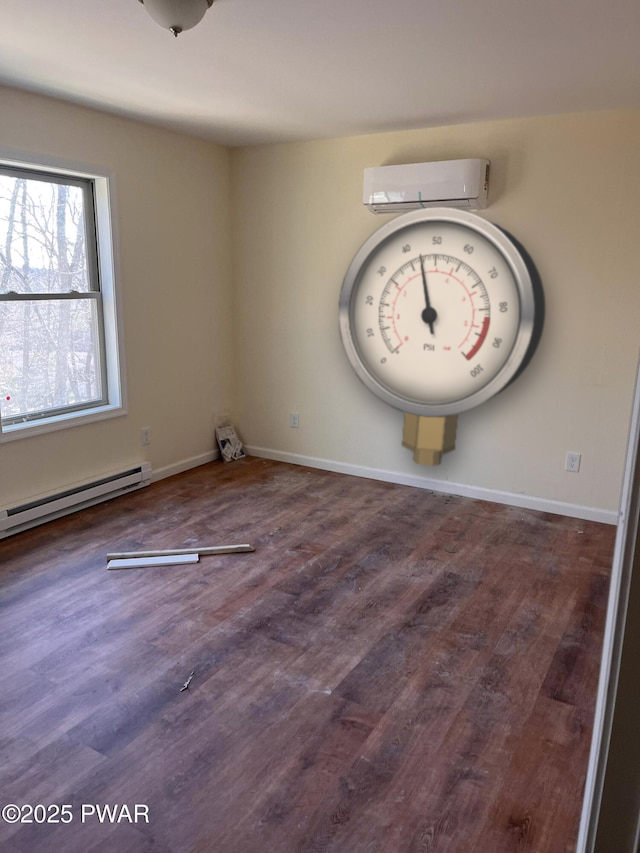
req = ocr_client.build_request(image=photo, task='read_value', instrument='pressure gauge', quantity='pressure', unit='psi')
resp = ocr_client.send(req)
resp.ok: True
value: 45 psi
